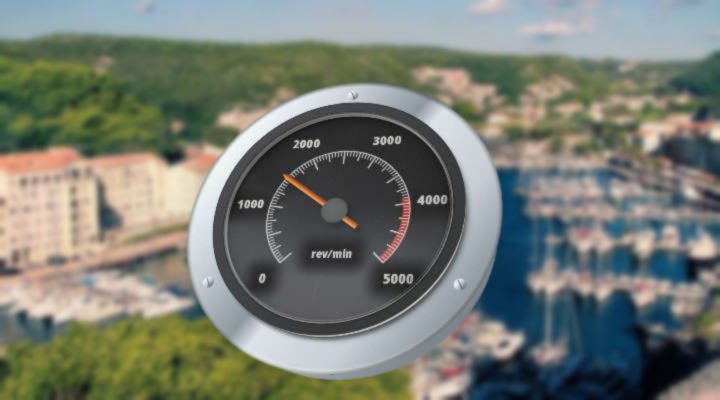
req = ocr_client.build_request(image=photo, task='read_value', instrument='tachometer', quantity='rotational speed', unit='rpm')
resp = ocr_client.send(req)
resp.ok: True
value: 1500 rpm
